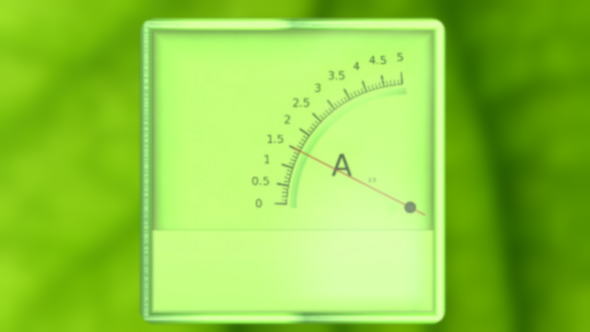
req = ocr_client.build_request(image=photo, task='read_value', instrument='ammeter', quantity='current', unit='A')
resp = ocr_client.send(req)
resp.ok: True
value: 1.5 A
